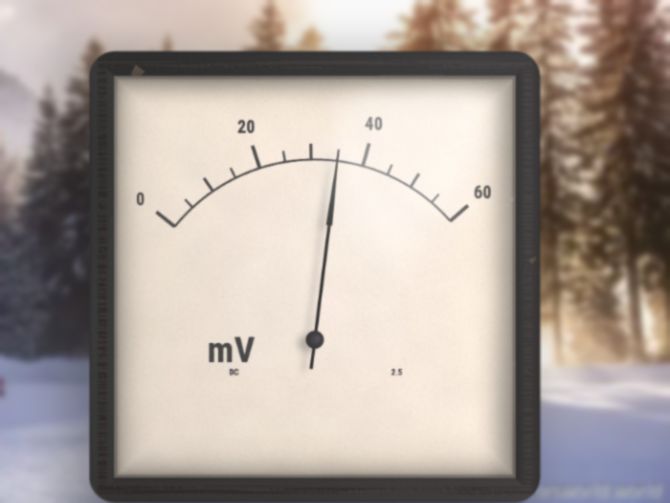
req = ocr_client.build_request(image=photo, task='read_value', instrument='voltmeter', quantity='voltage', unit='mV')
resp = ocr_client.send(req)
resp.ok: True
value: 35 mV
